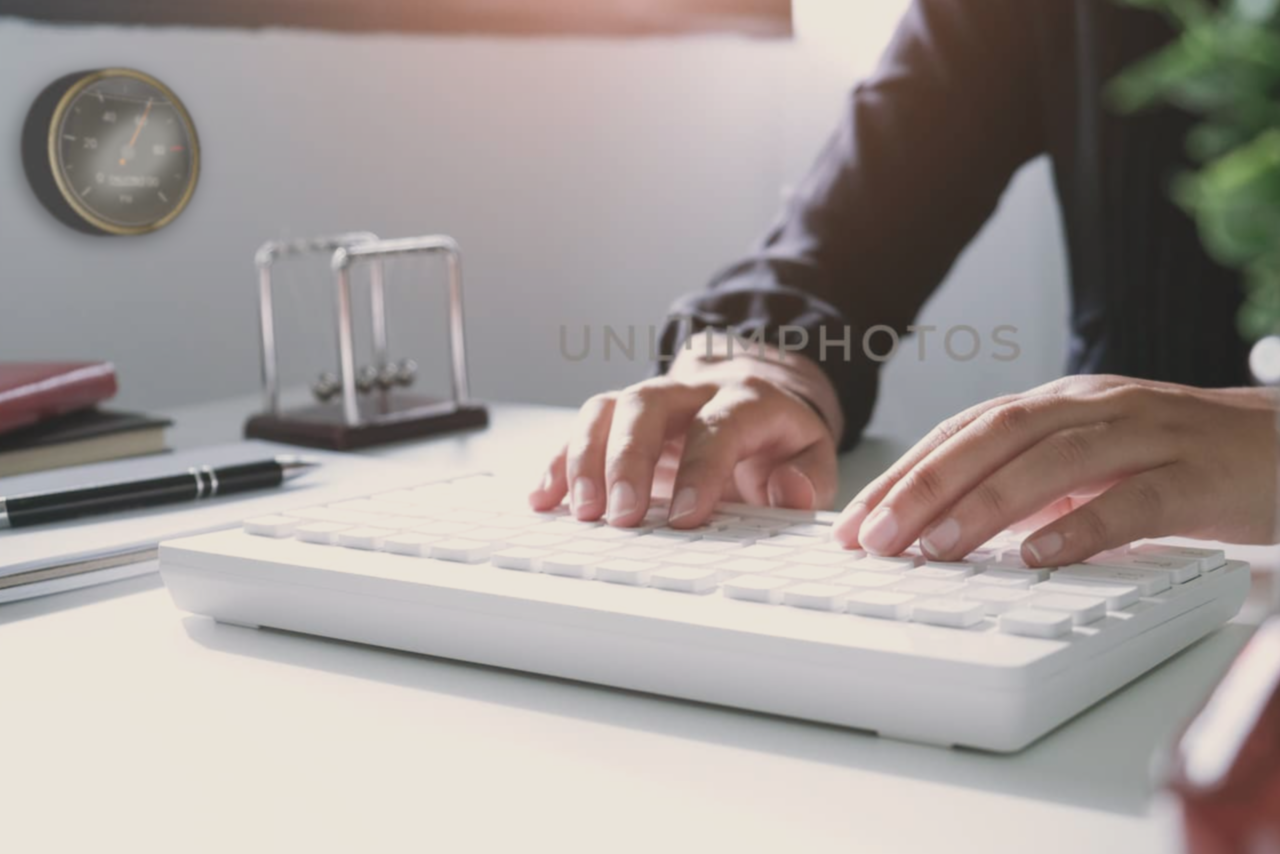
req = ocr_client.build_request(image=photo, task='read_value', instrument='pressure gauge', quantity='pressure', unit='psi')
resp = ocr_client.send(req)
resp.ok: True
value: 60 psi
